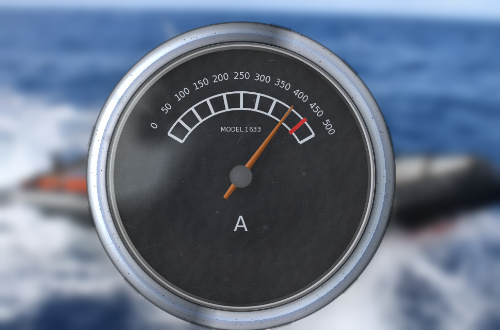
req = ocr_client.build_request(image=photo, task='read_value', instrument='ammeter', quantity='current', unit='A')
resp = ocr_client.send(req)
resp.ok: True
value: 400 A
